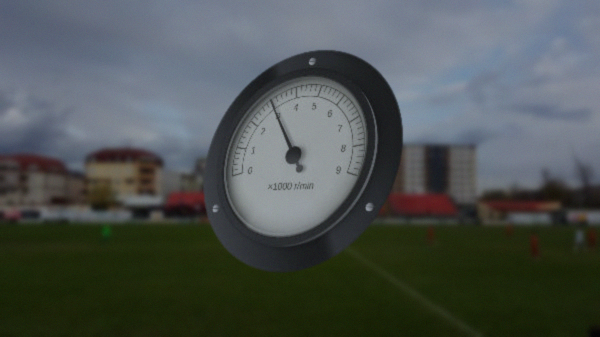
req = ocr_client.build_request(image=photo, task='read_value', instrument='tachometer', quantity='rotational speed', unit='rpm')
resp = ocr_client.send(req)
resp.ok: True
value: 3000 rpm
